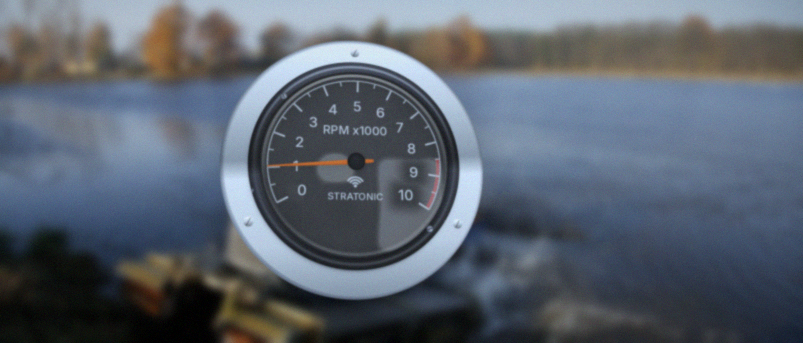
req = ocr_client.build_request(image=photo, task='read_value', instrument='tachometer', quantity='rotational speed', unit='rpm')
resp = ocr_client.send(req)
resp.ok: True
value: 1000 rpm
